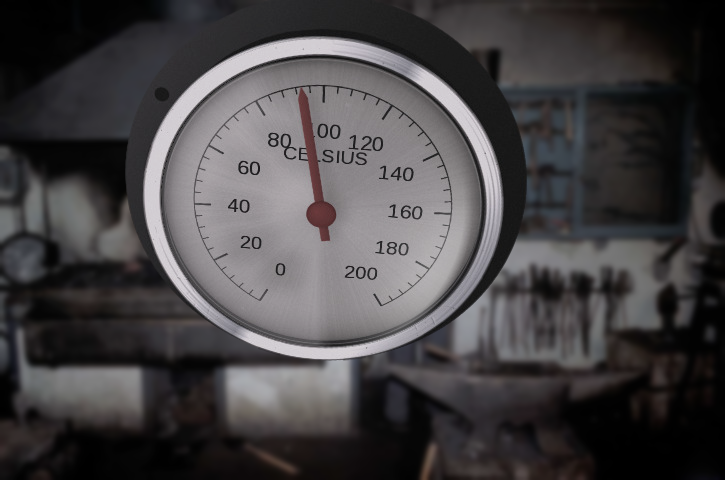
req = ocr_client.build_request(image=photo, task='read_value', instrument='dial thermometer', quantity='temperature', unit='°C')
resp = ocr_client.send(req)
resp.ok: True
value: 94 °C
